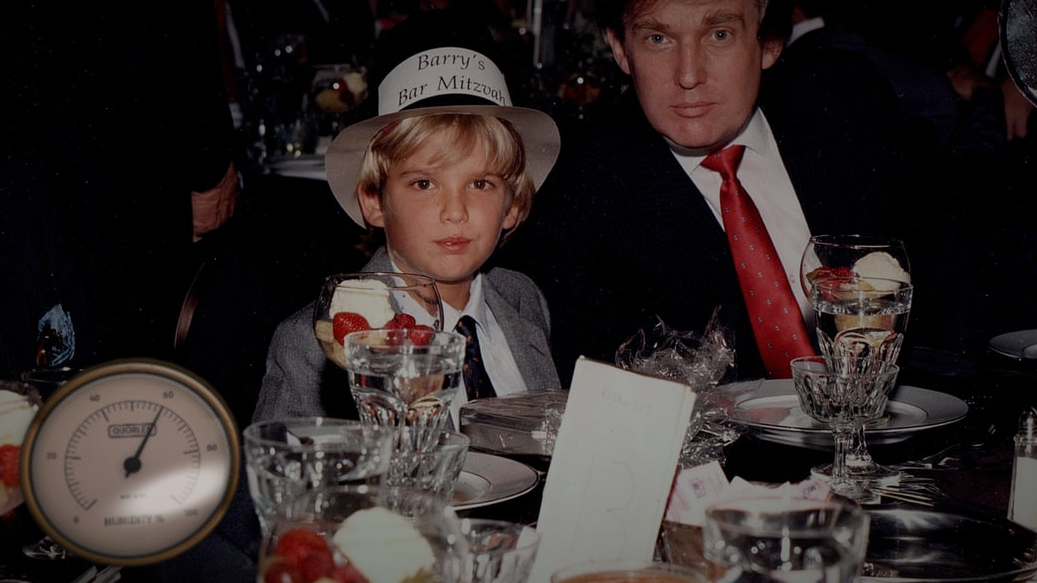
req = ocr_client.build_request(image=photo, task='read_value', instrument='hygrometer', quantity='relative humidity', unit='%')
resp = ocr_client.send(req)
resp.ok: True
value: 60 %
